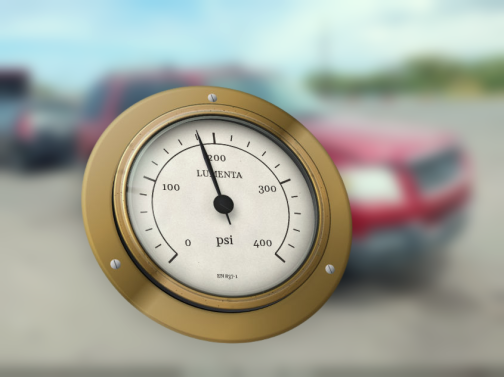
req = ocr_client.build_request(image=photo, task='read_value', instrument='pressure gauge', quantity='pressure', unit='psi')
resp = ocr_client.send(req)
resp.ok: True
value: 180 psi
